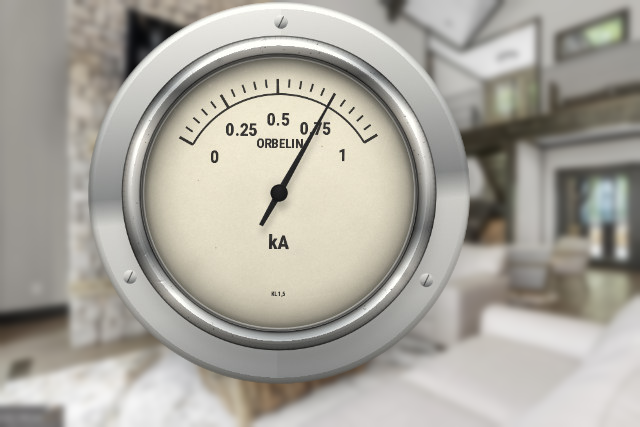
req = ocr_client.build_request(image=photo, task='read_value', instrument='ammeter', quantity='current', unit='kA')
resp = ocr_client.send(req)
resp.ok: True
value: 0.75 kA
